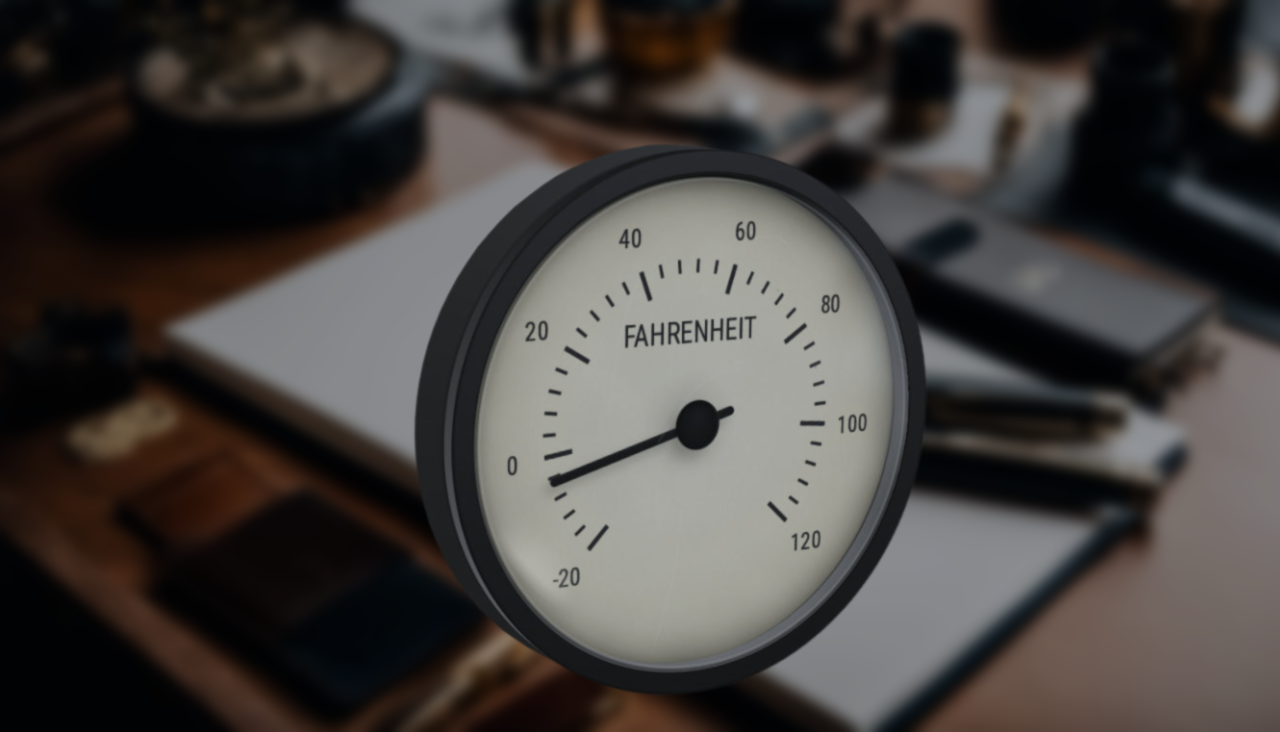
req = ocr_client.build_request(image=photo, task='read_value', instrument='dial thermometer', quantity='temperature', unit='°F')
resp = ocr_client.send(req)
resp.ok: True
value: -4 °F
